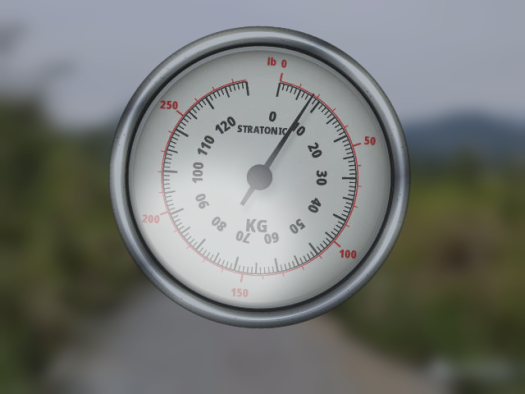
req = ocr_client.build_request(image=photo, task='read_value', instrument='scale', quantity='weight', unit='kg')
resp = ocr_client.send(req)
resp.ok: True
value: 8 kg
